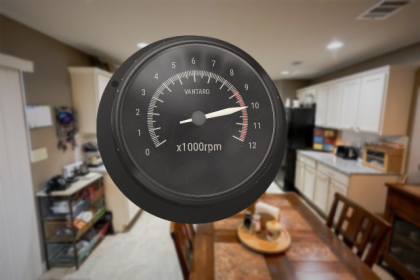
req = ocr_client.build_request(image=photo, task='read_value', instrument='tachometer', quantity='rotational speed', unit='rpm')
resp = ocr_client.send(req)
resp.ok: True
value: 10000 rpm
